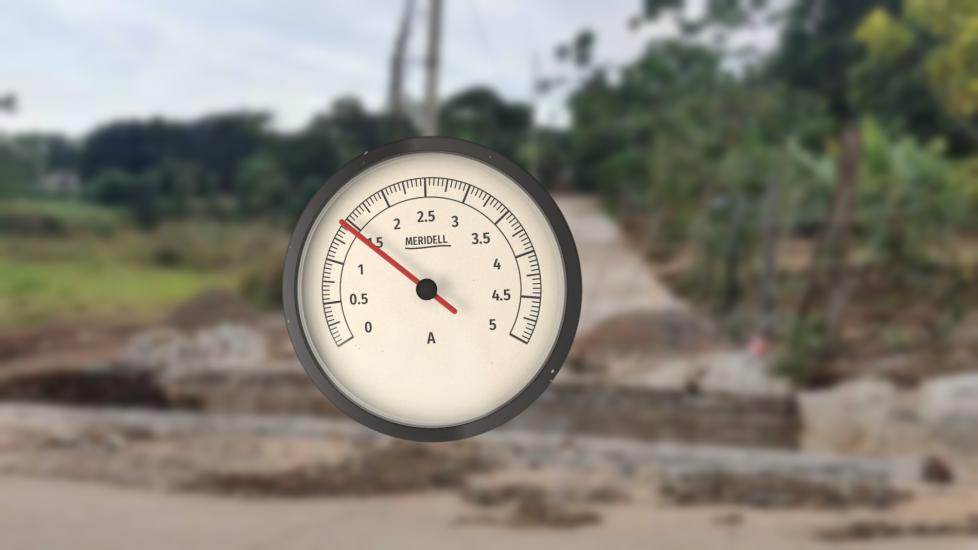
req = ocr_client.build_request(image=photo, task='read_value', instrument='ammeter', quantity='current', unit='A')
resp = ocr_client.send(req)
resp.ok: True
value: 1.45 A
